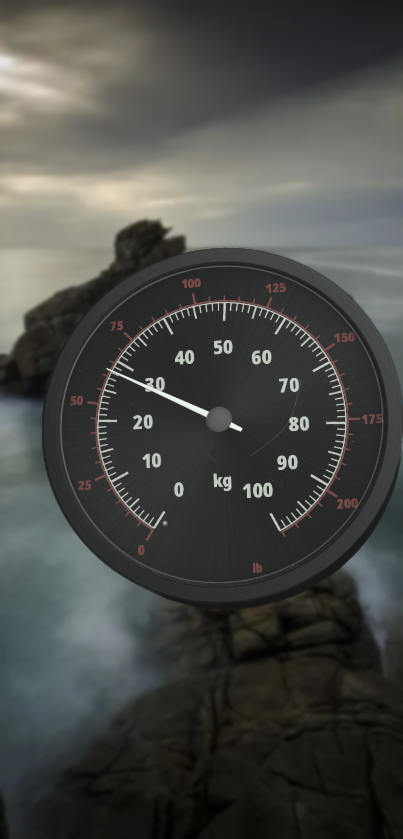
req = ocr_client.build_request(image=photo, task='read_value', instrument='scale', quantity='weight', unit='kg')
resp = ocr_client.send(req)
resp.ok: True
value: 28 kg
